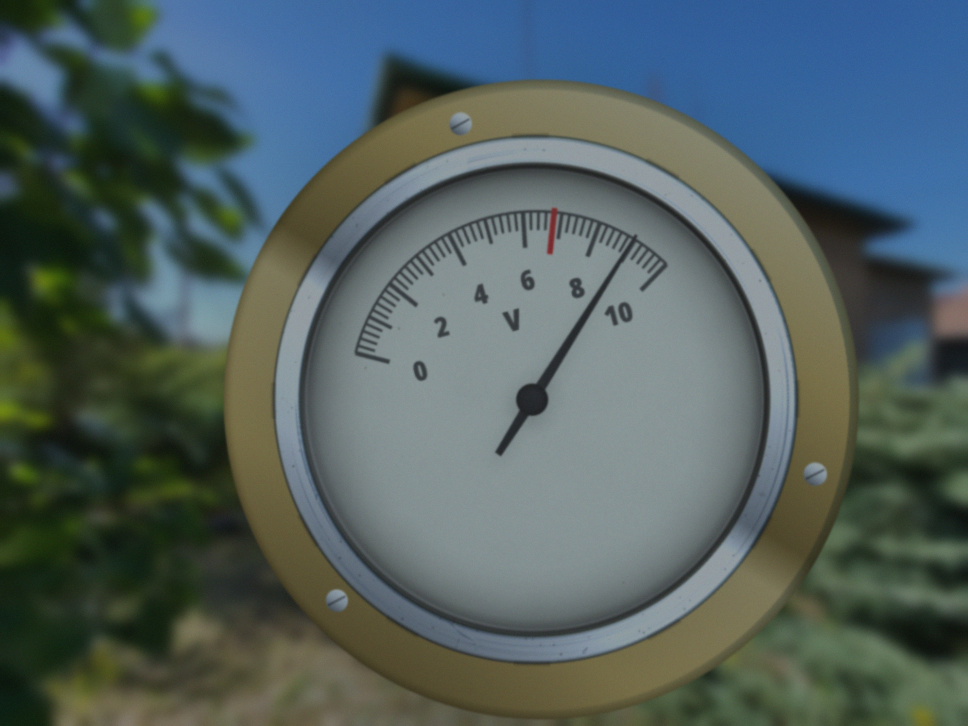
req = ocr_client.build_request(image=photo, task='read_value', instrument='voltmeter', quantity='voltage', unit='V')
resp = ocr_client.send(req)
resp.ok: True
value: 9 V
